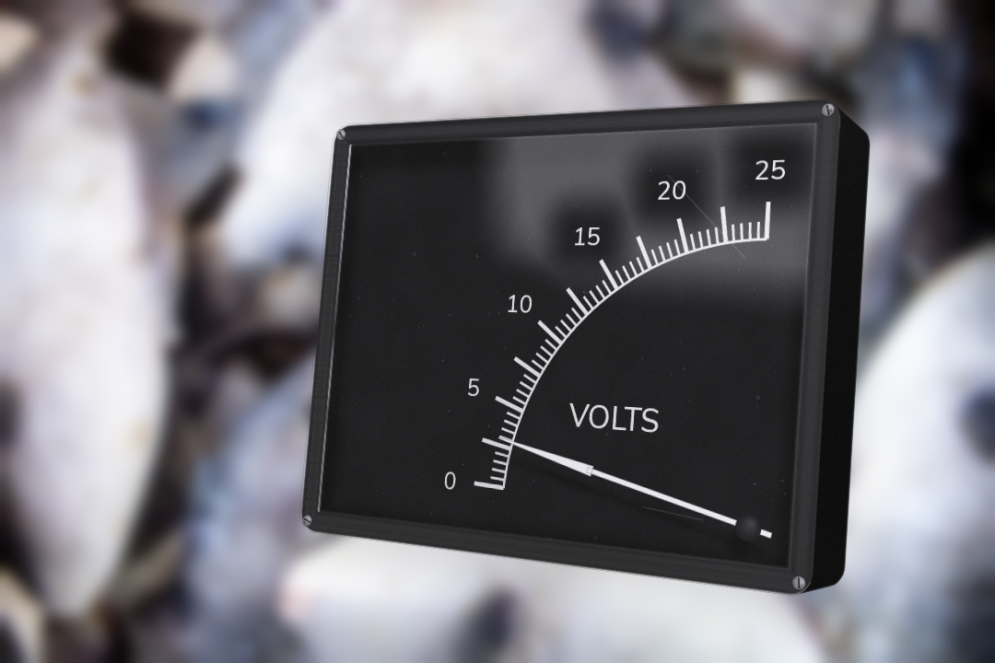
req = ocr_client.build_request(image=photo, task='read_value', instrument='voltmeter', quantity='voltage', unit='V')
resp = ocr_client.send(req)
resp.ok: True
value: 3 V
